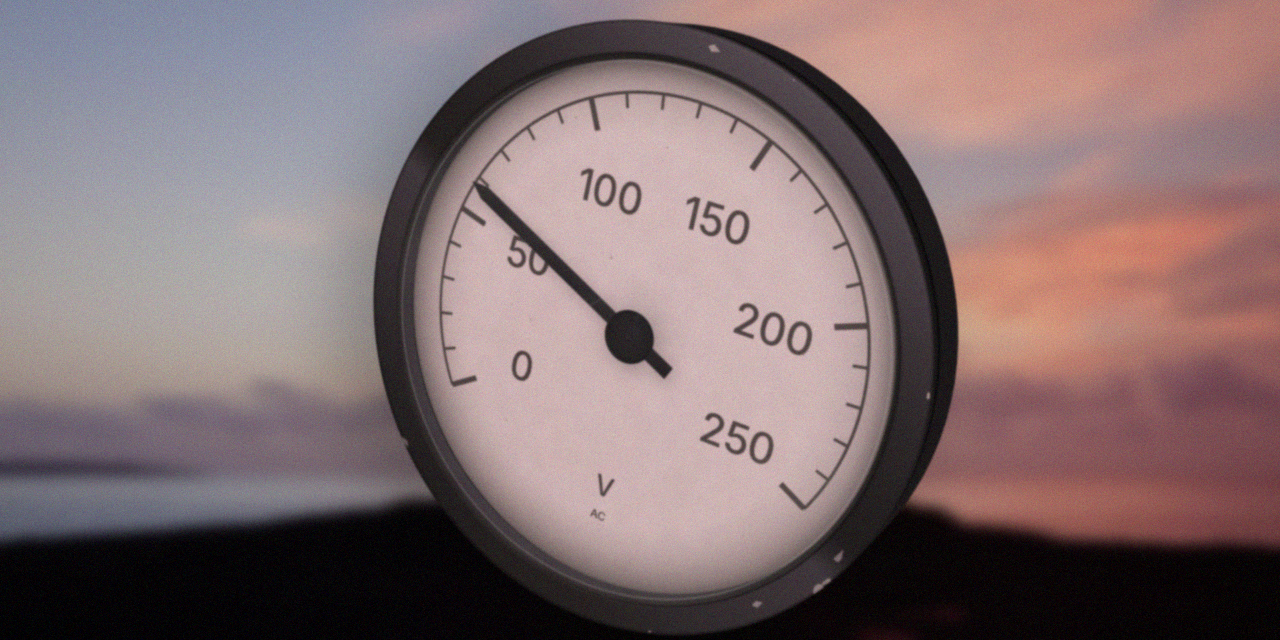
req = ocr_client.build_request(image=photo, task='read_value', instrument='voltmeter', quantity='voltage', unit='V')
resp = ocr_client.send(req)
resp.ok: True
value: 60 V
